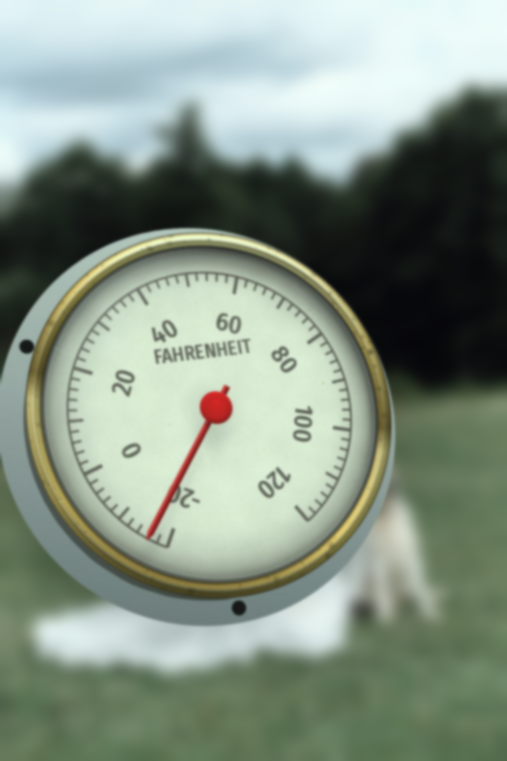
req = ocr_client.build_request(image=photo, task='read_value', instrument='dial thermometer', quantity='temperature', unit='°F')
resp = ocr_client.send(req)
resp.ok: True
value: -16 °F
